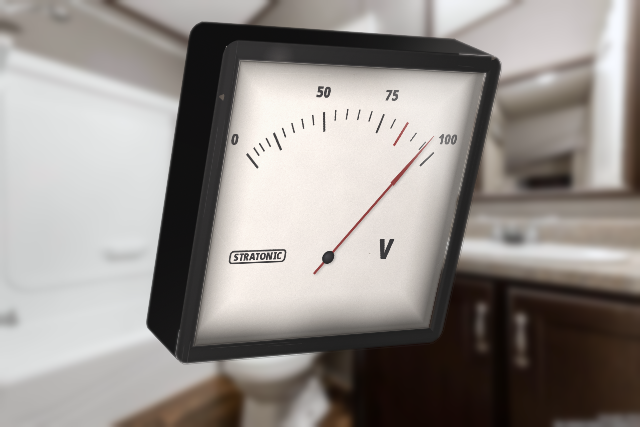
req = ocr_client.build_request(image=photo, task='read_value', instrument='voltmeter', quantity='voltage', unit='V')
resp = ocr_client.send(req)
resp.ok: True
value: 95 V
